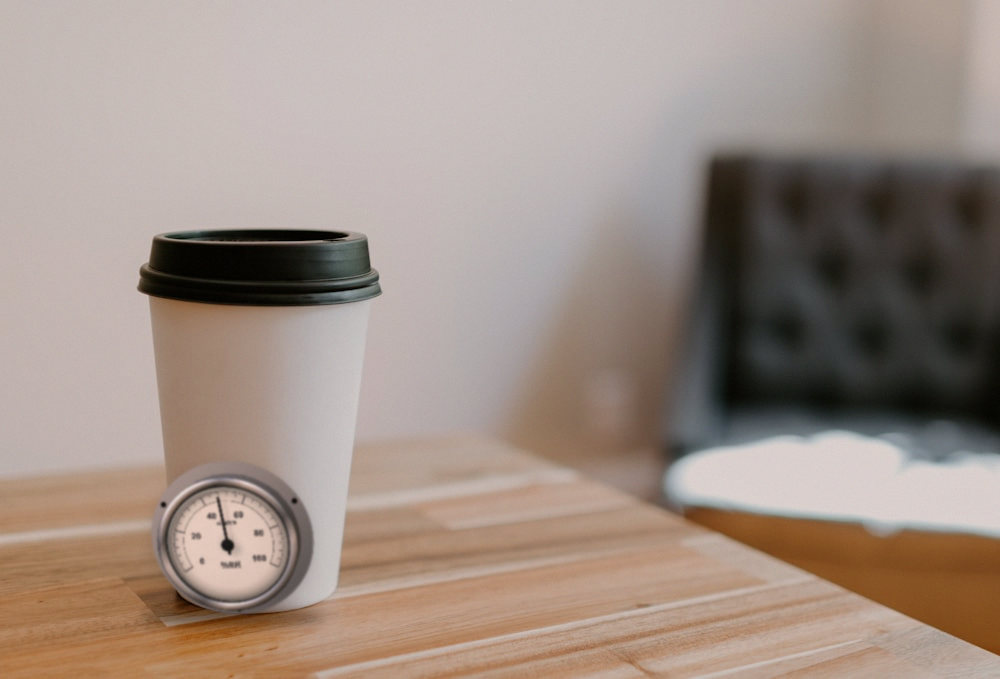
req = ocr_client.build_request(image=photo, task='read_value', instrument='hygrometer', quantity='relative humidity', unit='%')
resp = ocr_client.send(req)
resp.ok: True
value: 48 %
